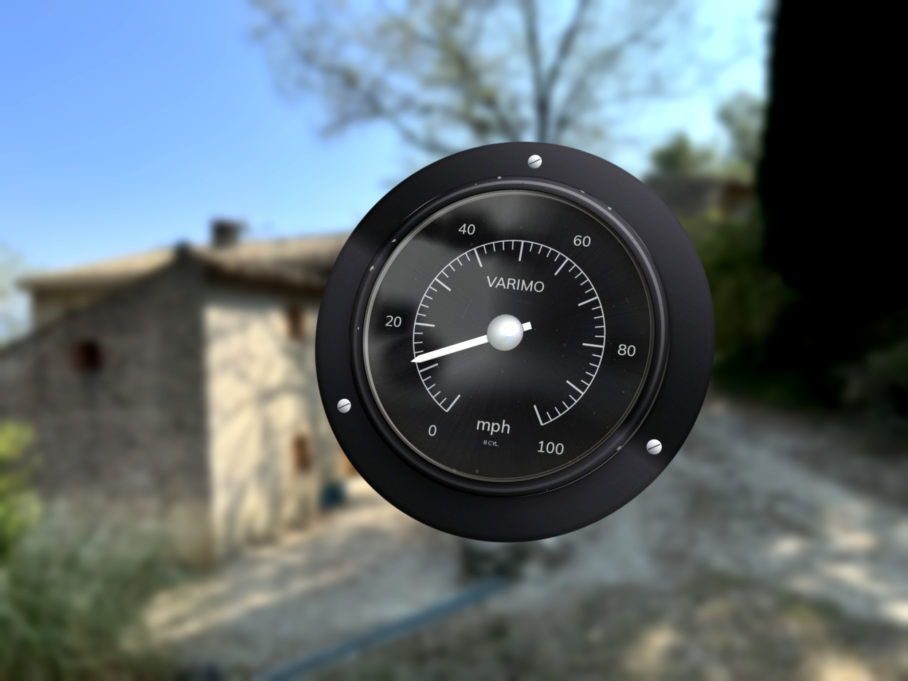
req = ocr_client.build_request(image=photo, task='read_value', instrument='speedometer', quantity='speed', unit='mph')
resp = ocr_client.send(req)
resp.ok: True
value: 12 mph
